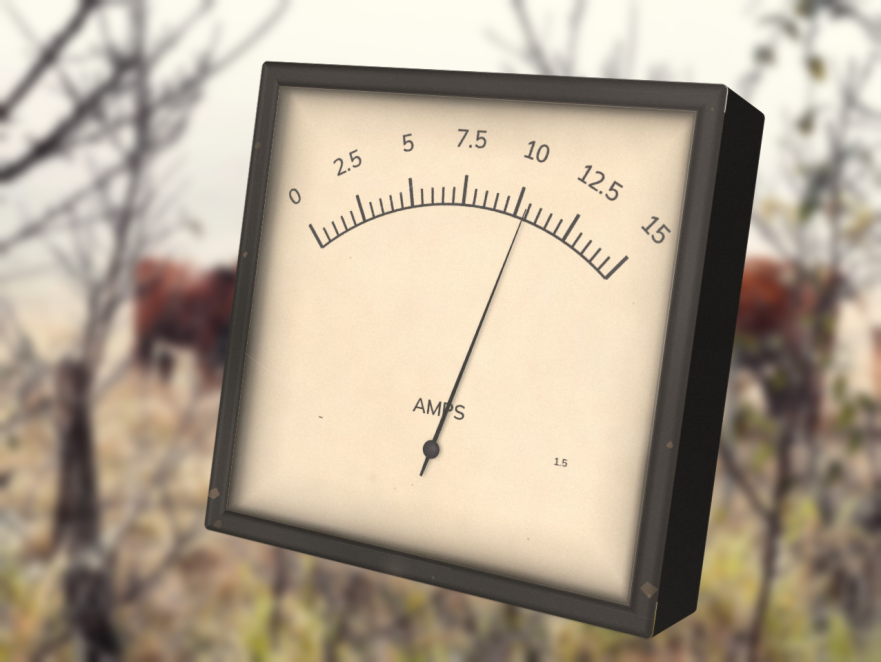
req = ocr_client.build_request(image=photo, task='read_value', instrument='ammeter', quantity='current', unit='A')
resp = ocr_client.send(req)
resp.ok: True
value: 10.5 A
